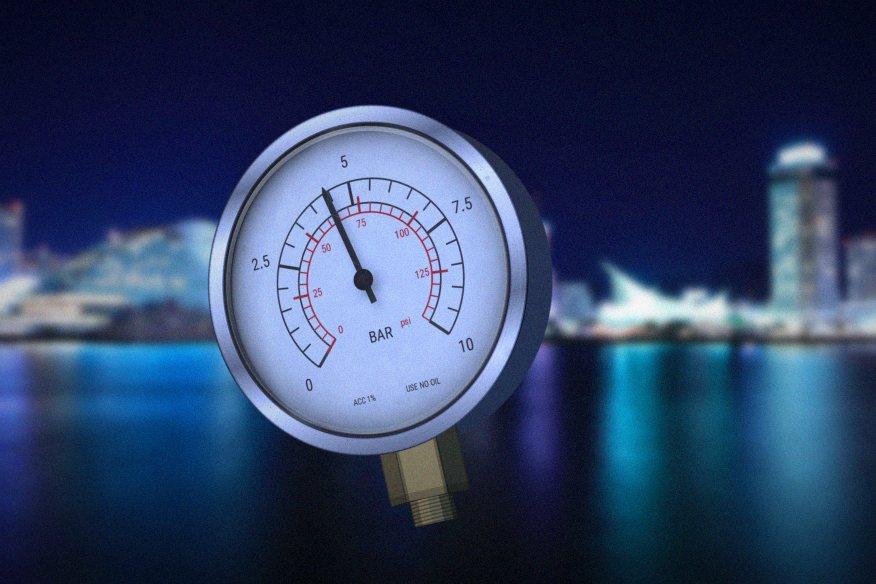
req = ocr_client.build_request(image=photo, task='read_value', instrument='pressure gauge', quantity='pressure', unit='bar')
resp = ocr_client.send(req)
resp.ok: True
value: 4.5 bar
